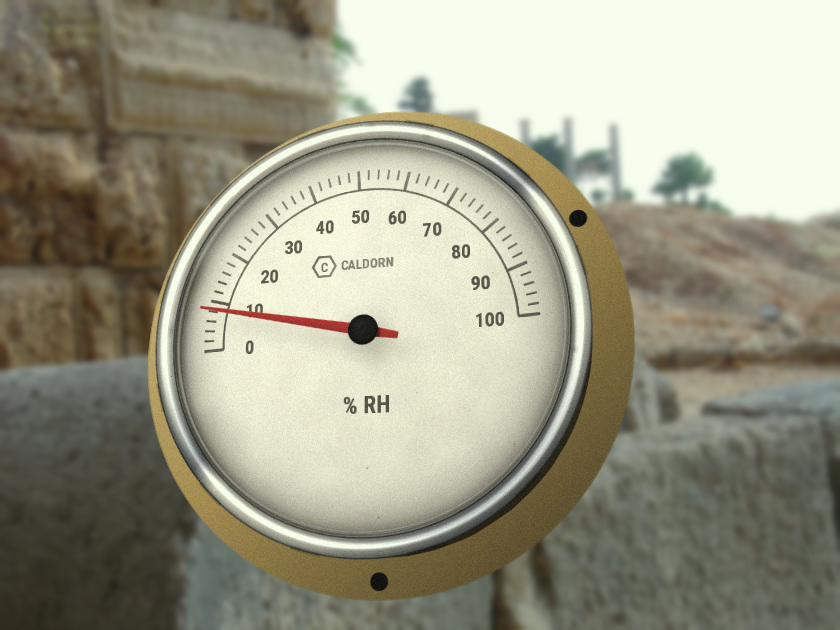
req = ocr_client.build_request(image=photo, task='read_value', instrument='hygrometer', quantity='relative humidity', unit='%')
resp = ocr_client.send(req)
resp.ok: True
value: 8 %
